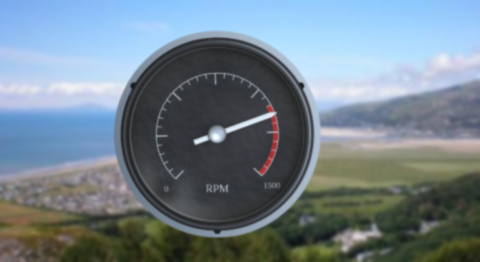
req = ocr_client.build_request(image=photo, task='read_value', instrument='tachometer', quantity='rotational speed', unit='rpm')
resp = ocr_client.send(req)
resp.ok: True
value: 1150 rpm
